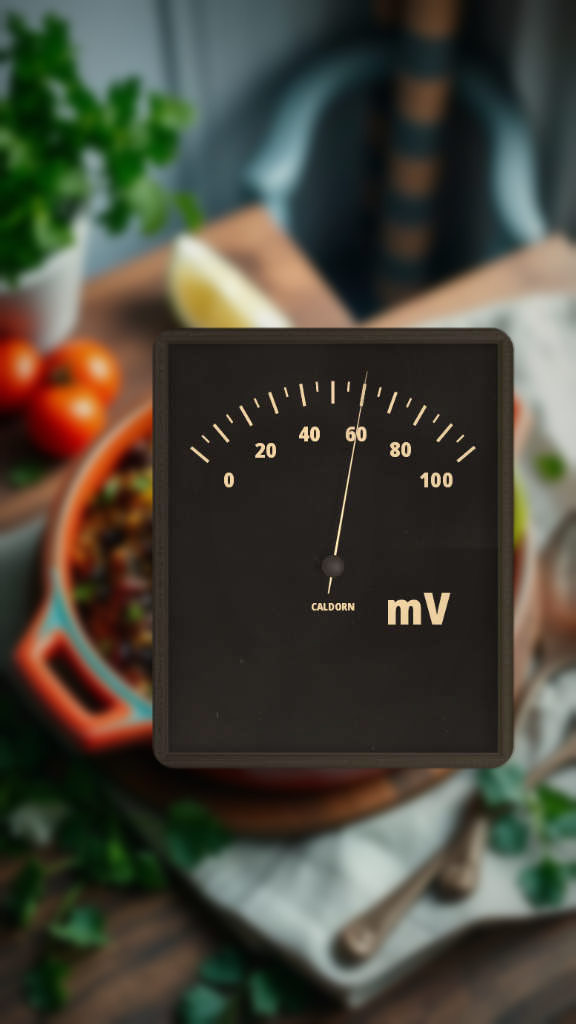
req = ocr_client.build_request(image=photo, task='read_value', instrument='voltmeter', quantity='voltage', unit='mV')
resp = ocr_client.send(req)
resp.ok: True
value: 60 mV
